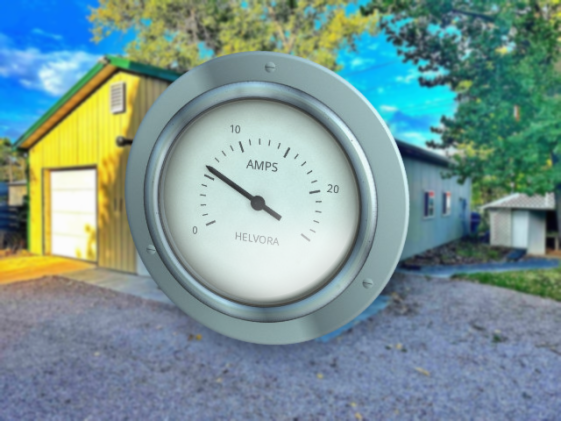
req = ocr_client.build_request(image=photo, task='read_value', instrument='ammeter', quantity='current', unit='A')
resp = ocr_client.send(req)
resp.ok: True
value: 6 A
